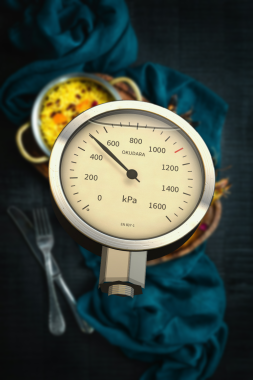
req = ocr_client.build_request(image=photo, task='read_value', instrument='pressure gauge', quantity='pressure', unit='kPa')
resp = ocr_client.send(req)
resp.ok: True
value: 500 kPa
